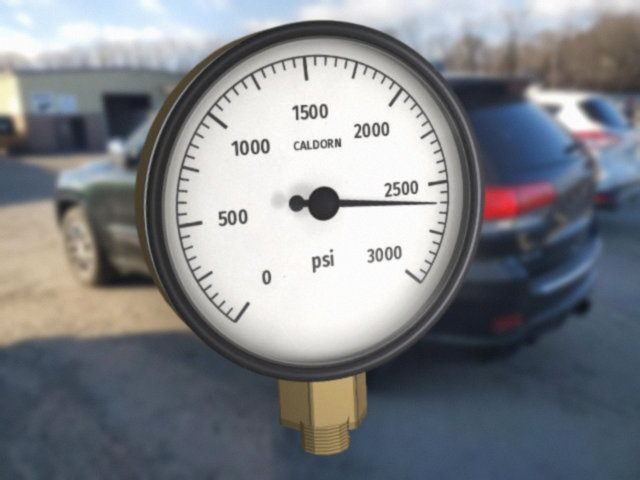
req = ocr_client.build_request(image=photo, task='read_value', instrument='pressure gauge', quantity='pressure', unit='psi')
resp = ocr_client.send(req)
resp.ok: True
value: 2600 psi
